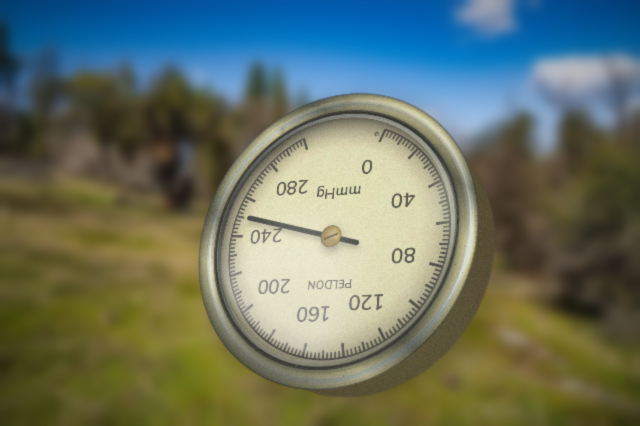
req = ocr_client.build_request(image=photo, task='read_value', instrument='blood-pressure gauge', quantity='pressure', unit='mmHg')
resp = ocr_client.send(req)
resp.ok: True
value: 250 mmHg
